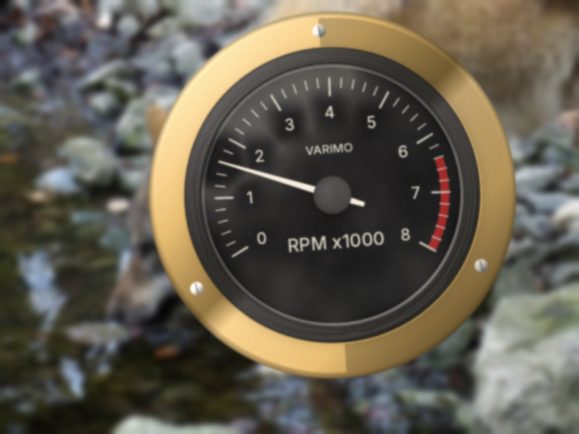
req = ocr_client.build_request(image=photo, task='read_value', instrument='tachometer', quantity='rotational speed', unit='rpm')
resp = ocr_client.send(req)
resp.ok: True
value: 1600 rpm
